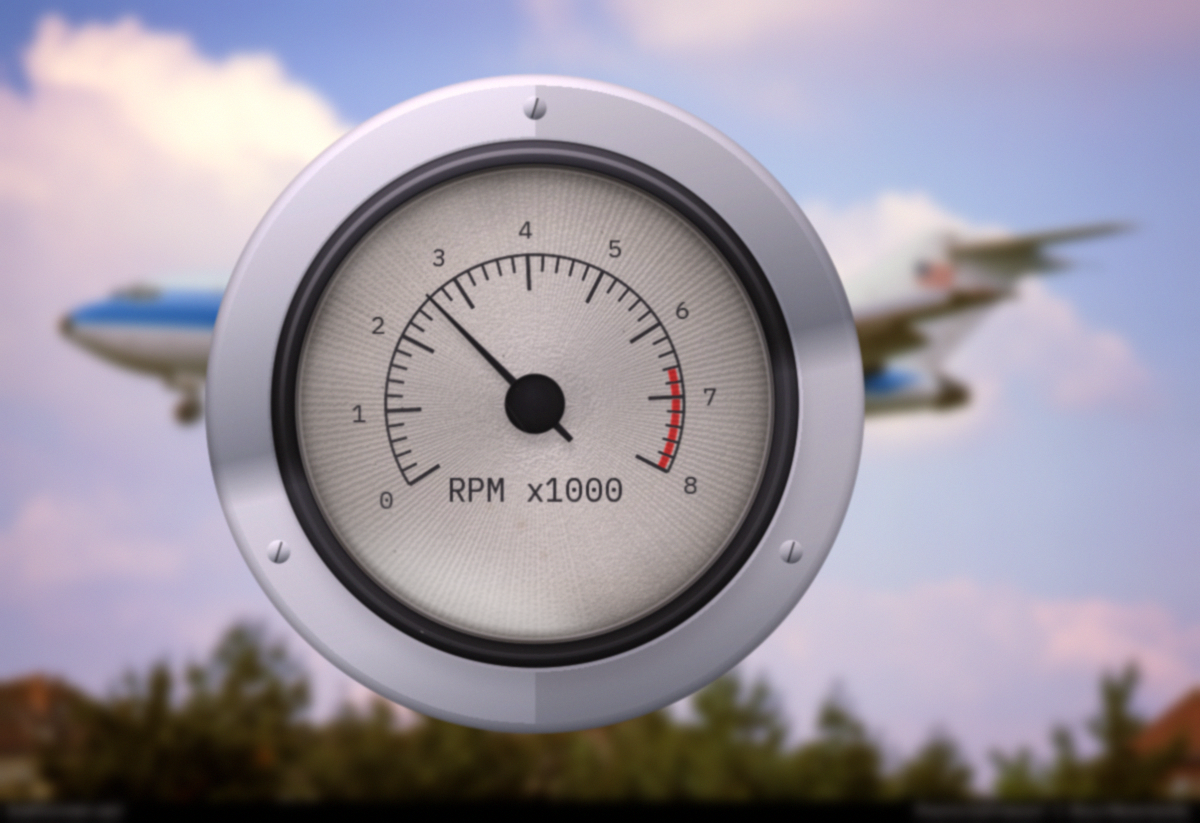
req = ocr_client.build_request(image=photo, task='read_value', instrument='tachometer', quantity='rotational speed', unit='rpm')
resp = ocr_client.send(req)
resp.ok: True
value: 2600 rpm
